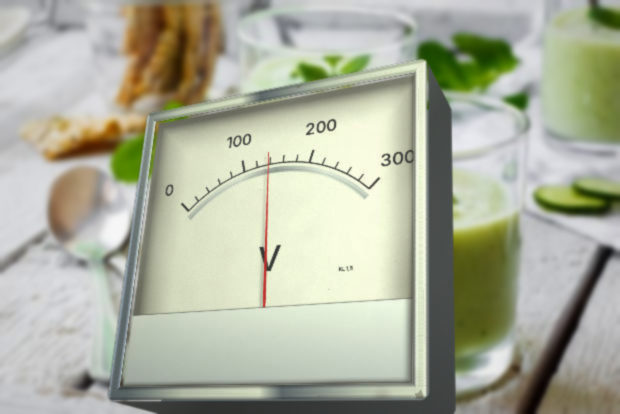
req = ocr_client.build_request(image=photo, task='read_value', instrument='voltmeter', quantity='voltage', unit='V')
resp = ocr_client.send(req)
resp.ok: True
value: 140 V
